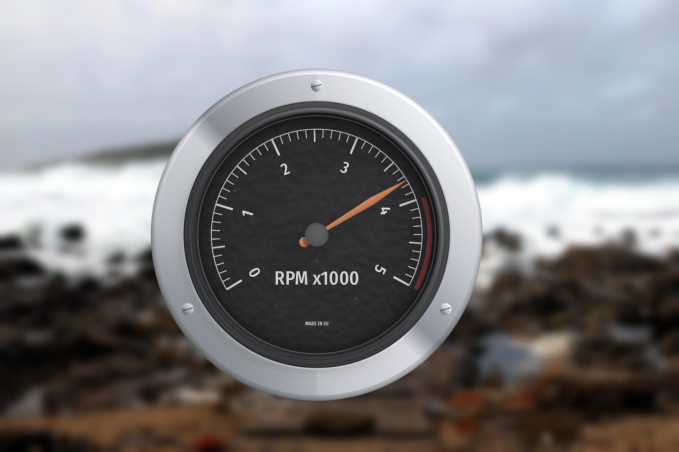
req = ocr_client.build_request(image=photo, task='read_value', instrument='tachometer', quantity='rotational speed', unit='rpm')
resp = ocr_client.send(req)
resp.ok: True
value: 3750 rpm
